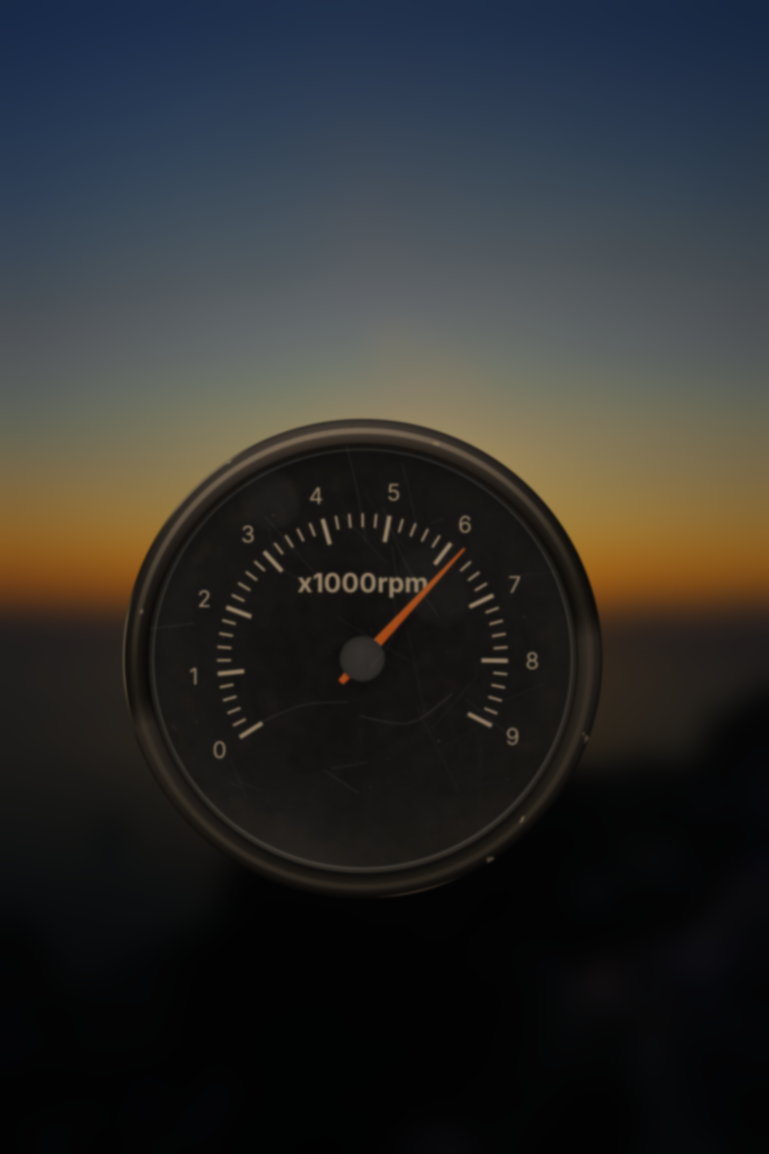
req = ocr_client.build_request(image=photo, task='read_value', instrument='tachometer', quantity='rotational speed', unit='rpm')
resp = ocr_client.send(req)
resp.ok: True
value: 6200 rpm
